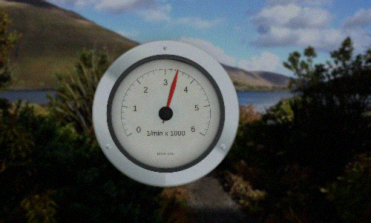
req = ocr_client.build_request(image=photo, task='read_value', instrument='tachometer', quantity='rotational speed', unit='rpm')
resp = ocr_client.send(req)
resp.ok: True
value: 3400 rpm
